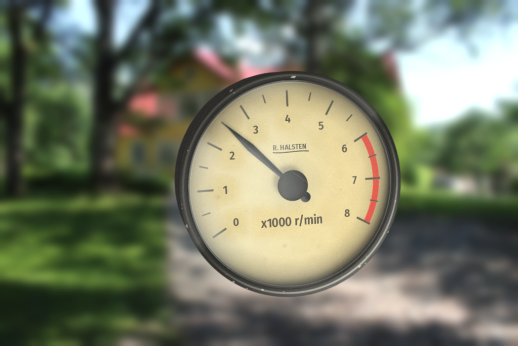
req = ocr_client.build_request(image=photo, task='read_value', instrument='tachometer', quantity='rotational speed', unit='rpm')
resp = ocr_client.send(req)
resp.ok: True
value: 2500 rpm
